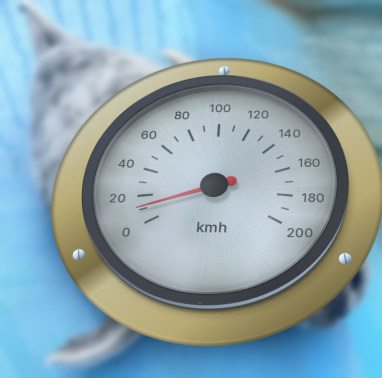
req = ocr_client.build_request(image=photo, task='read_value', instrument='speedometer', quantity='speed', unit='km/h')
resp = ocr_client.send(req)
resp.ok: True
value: 10 km/h
